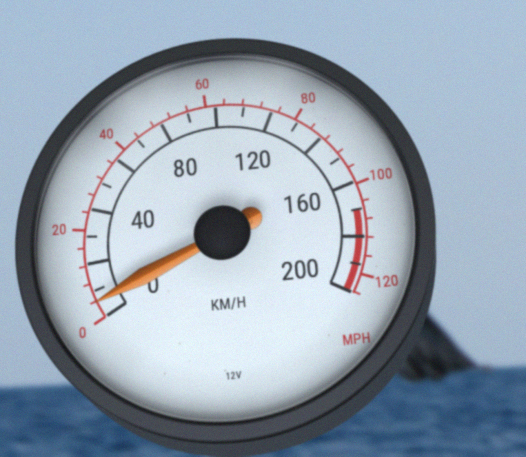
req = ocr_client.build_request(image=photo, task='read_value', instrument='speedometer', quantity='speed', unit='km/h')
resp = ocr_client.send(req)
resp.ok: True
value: 5 km/h
